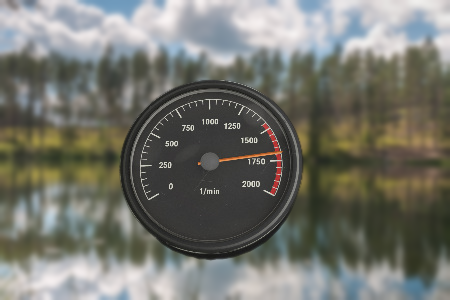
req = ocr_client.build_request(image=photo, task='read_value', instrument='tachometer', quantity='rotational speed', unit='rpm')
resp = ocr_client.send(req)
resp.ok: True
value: 1700 rpm
